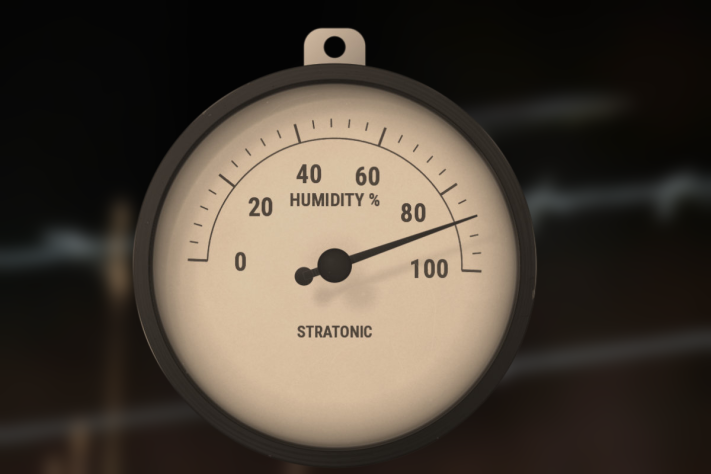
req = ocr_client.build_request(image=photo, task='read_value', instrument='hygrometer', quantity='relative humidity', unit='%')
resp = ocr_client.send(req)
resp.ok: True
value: 88 %
